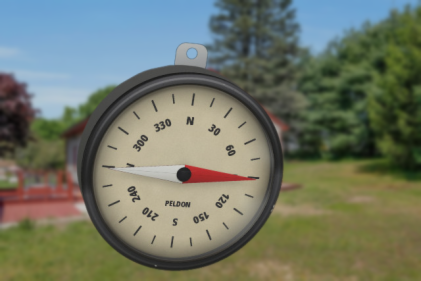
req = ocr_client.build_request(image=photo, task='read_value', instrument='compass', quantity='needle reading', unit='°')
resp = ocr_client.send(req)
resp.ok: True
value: 90 °
